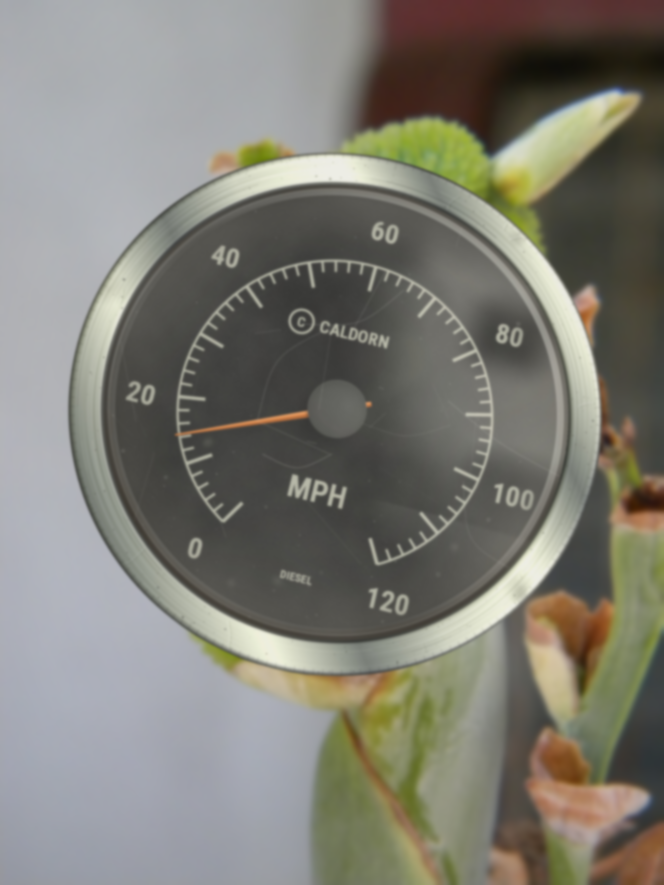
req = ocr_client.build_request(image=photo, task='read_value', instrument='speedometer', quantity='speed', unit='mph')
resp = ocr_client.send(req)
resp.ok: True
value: 14 mph
